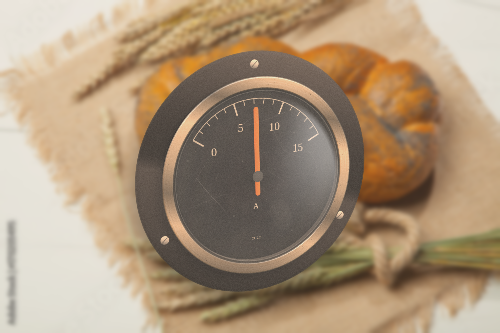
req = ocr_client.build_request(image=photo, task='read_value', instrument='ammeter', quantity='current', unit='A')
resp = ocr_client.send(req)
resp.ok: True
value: 7 A
